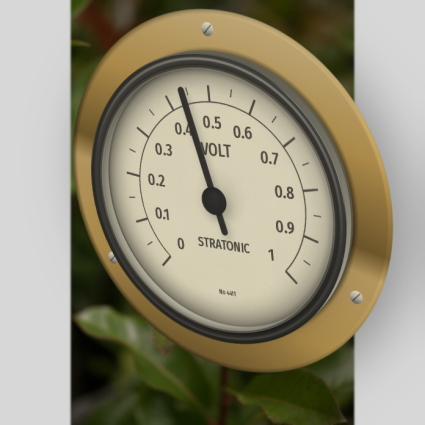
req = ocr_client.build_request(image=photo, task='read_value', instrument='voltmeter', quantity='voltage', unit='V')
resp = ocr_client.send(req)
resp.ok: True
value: 0.45 V
